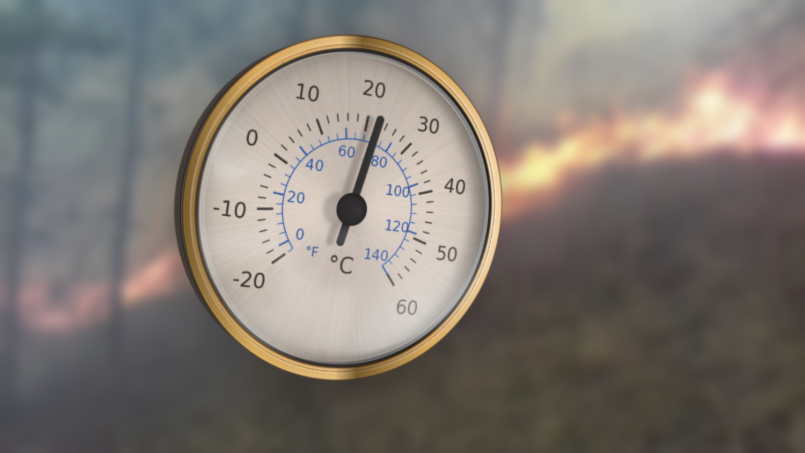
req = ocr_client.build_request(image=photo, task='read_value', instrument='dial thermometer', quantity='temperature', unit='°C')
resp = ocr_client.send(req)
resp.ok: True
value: 22 °C
